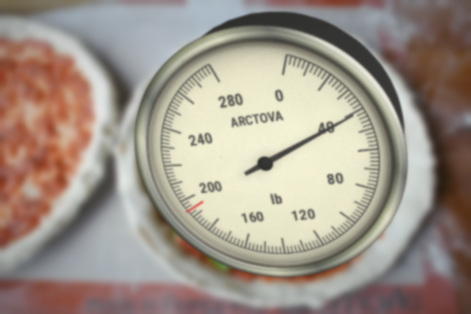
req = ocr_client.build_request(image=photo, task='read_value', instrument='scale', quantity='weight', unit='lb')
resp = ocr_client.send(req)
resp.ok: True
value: 40 lb
